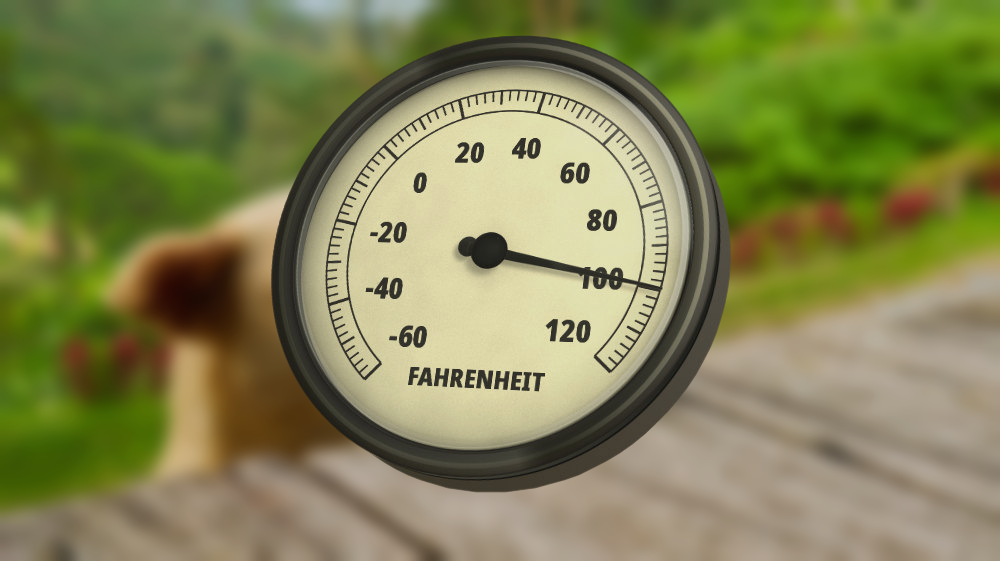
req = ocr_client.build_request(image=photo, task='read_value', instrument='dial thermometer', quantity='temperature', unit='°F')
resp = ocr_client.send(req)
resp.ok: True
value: 100 °F
